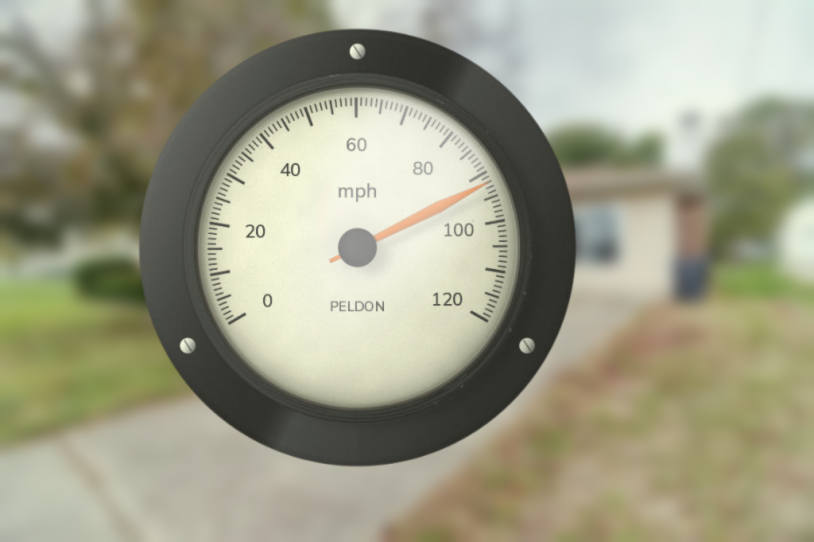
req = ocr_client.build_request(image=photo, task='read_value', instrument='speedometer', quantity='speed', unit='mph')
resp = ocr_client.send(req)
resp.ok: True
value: 92 mph
